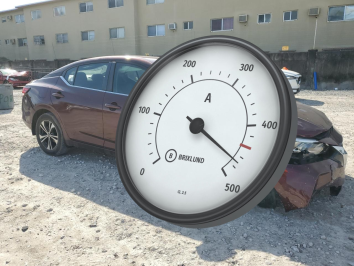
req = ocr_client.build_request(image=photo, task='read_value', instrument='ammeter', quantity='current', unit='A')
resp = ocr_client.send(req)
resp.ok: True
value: 470 A
